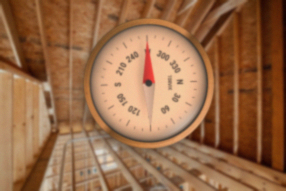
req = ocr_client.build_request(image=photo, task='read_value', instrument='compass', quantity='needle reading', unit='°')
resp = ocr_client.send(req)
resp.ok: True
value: 270 °
